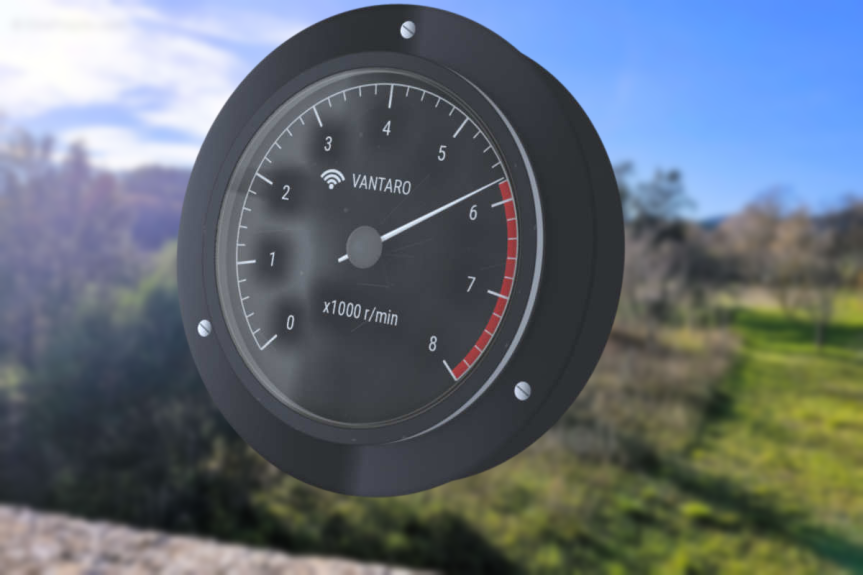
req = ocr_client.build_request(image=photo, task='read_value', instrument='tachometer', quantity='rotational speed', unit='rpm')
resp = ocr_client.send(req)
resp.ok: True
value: 5800 rpm
